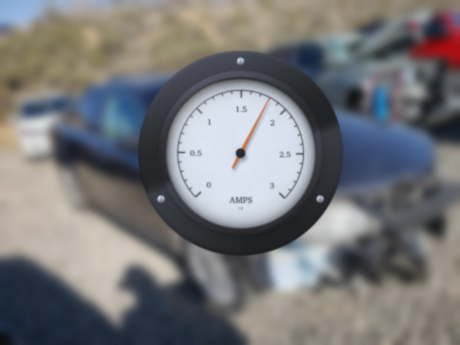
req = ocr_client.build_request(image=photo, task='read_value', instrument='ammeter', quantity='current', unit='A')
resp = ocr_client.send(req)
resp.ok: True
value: 1.8 A
